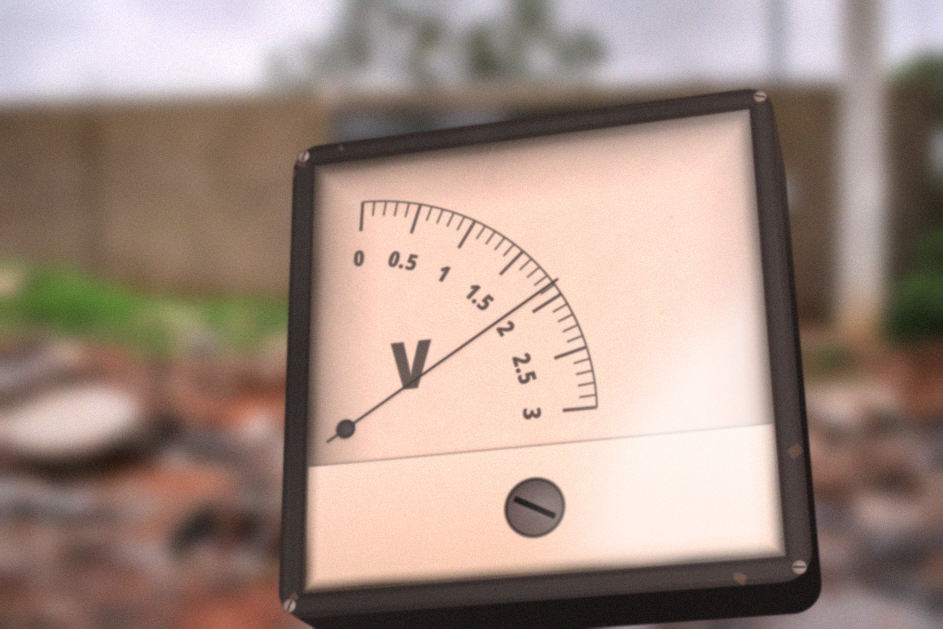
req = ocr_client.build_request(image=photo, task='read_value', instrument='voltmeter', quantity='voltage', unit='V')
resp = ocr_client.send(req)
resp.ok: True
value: 1.9 V
